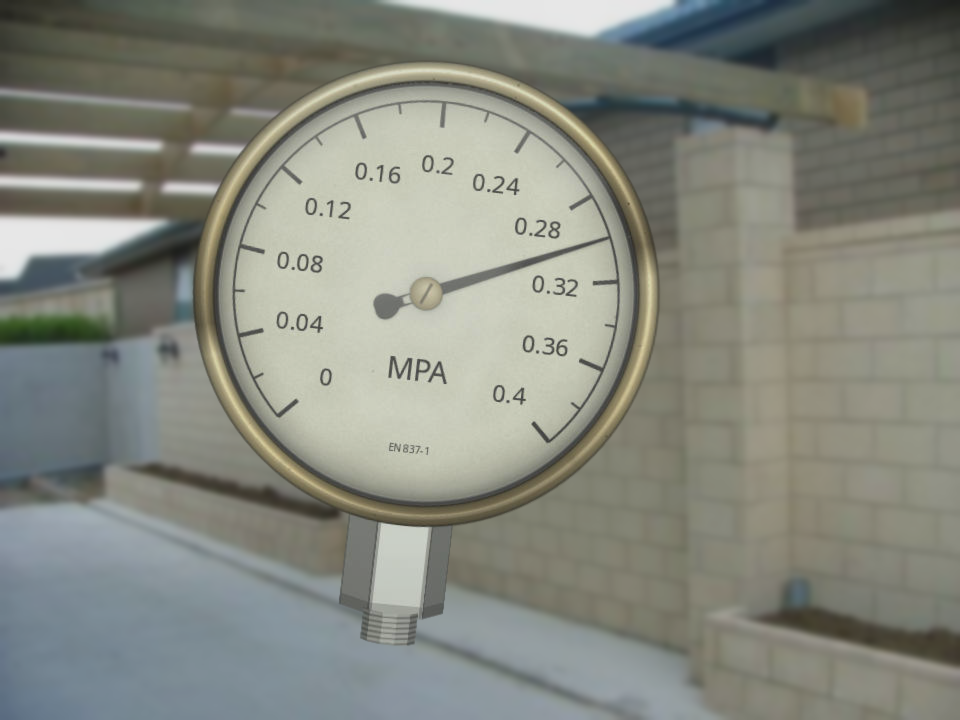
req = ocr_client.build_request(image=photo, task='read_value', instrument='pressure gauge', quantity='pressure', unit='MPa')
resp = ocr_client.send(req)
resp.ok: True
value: 0.3 MPa
